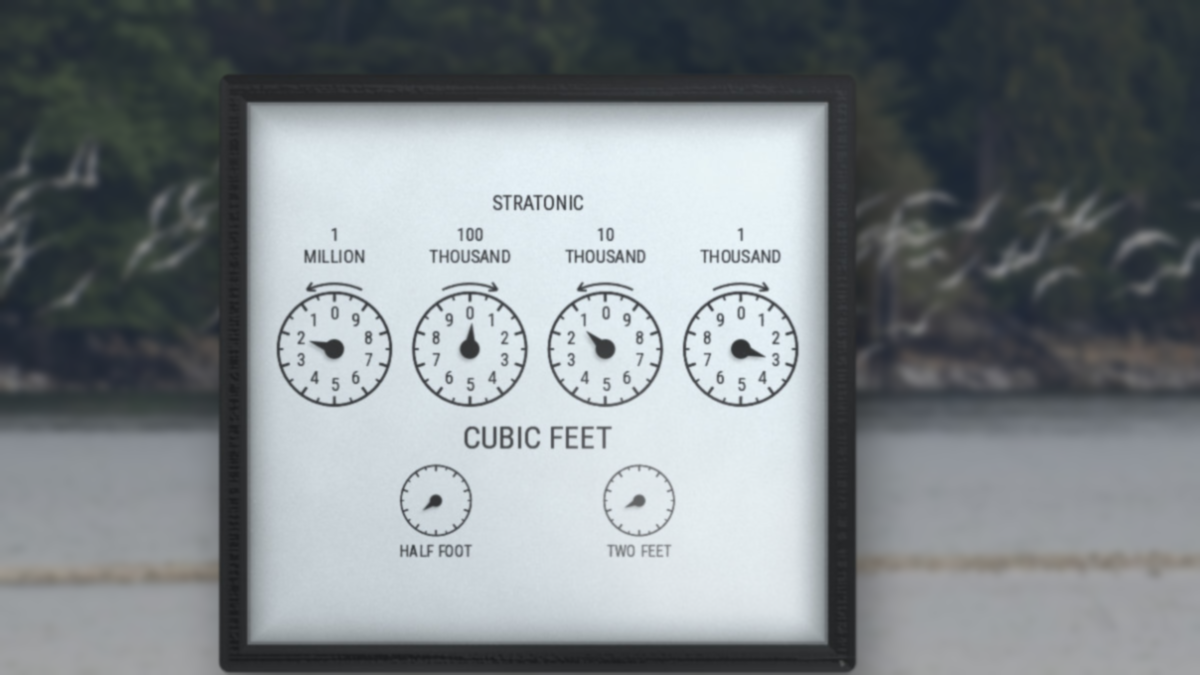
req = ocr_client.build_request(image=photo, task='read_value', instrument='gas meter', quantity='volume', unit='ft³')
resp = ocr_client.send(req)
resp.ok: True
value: 201300 ft³
